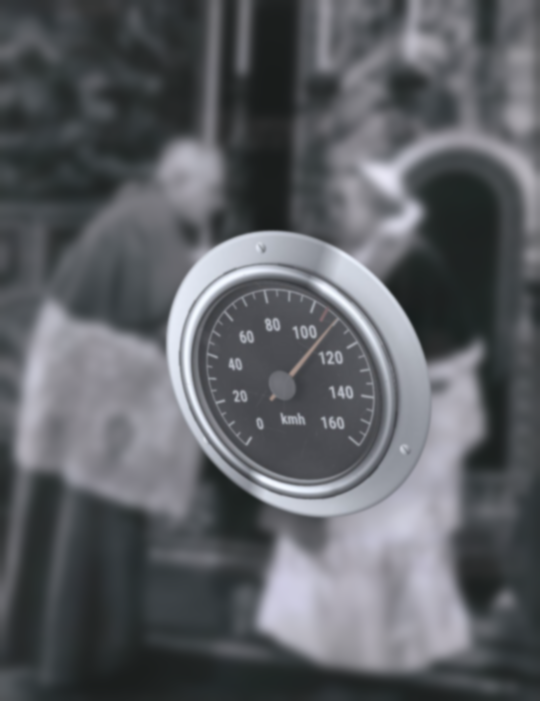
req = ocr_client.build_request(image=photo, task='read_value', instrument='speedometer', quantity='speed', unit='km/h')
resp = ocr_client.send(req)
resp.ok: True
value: 110 km/h
